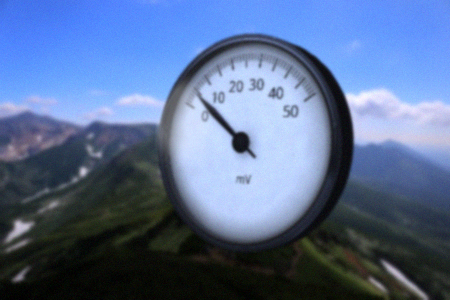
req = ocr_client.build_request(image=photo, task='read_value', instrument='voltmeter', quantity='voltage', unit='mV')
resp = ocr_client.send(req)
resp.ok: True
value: 5 mV
